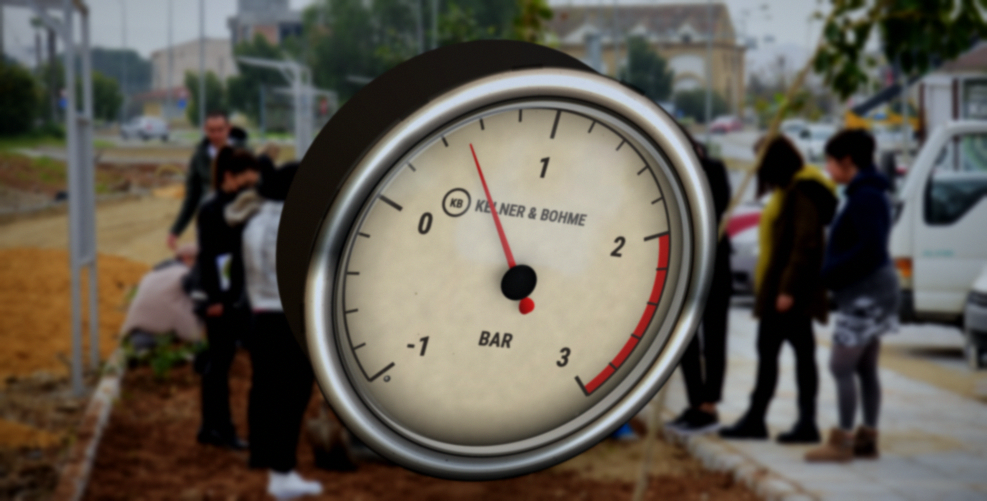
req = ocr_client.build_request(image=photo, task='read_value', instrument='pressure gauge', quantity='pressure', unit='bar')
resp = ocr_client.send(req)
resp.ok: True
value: 0.5 bar
